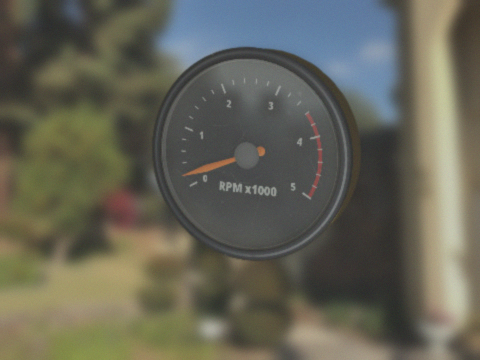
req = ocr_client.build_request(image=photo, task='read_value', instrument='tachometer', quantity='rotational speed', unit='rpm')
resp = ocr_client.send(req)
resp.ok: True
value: 200 rpm
